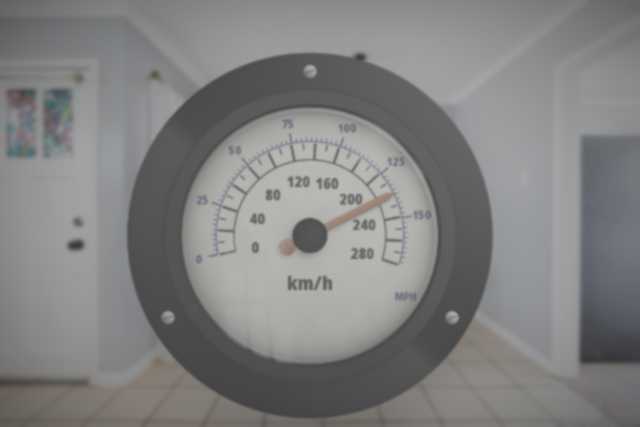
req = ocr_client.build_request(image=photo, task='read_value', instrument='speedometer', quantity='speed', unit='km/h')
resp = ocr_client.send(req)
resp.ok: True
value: 220 km/h
